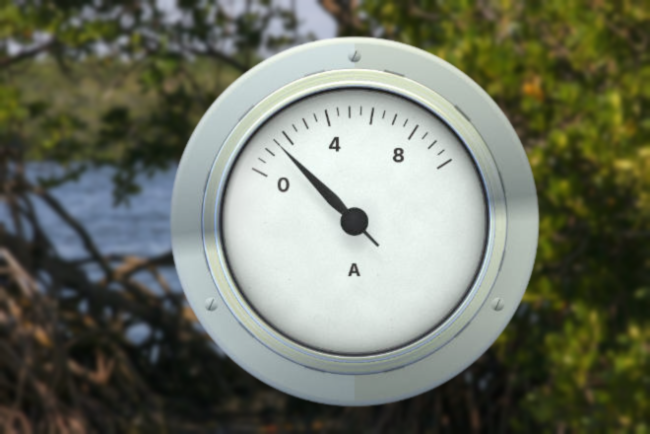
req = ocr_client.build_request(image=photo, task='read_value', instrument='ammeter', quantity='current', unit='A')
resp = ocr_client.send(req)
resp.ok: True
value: 1.5 A
